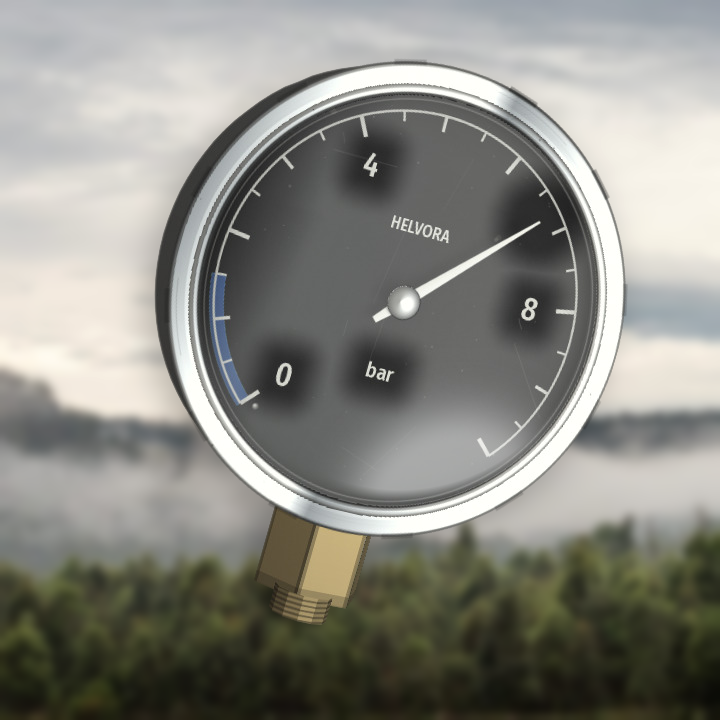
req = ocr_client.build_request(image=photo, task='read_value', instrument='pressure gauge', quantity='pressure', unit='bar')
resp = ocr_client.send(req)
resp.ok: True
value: 6.75 bar
